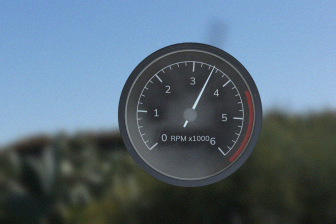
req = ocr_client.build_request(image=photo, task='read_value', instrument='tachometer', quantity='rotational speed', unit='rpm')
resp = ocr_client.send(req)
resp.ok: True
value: 3500 rpm
